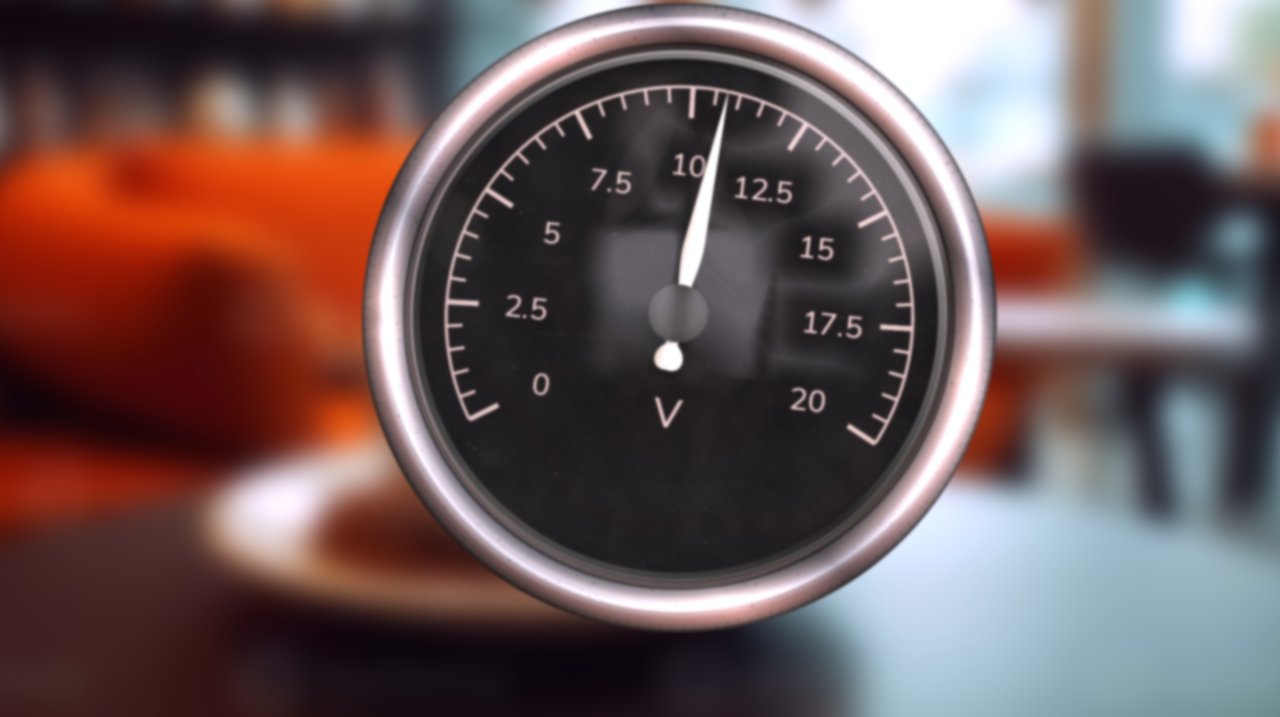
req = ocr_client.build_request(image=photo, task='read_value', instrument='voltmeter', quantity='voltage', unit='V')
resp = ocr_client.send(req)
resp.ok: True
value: 10.75 V
